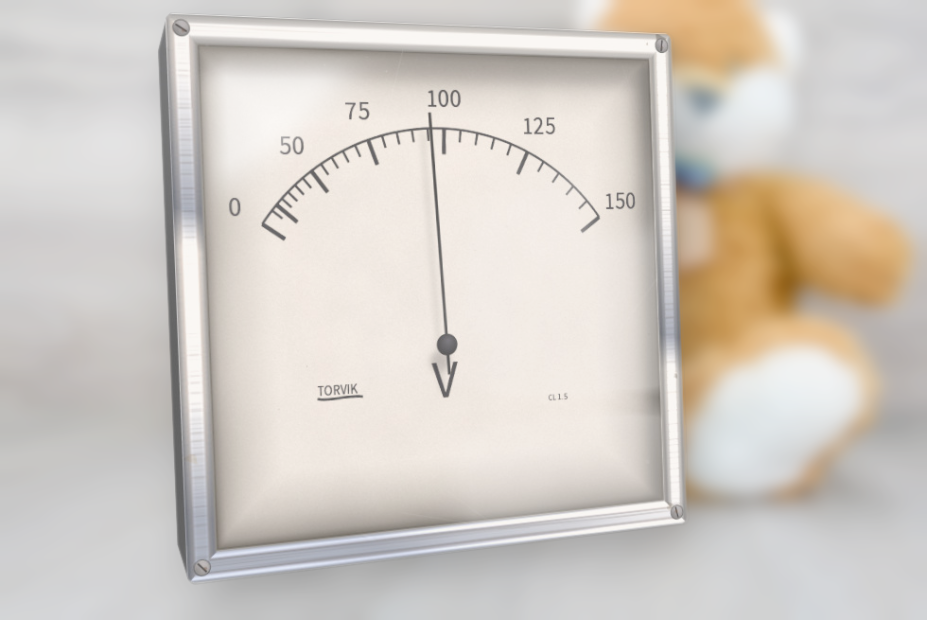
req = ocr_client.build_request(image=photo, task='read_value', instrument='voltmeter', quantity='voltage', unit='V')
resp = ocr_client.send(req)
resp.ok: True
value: 95 V
